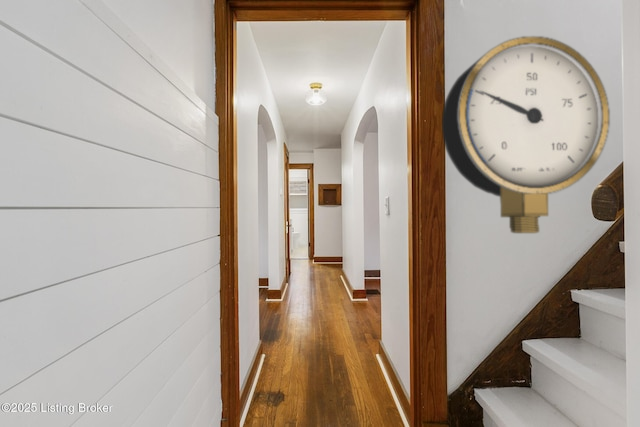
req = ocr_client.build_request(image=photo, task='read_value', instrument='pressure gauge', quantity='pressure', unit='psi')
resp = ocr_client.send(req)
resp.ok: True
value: 25 psi
